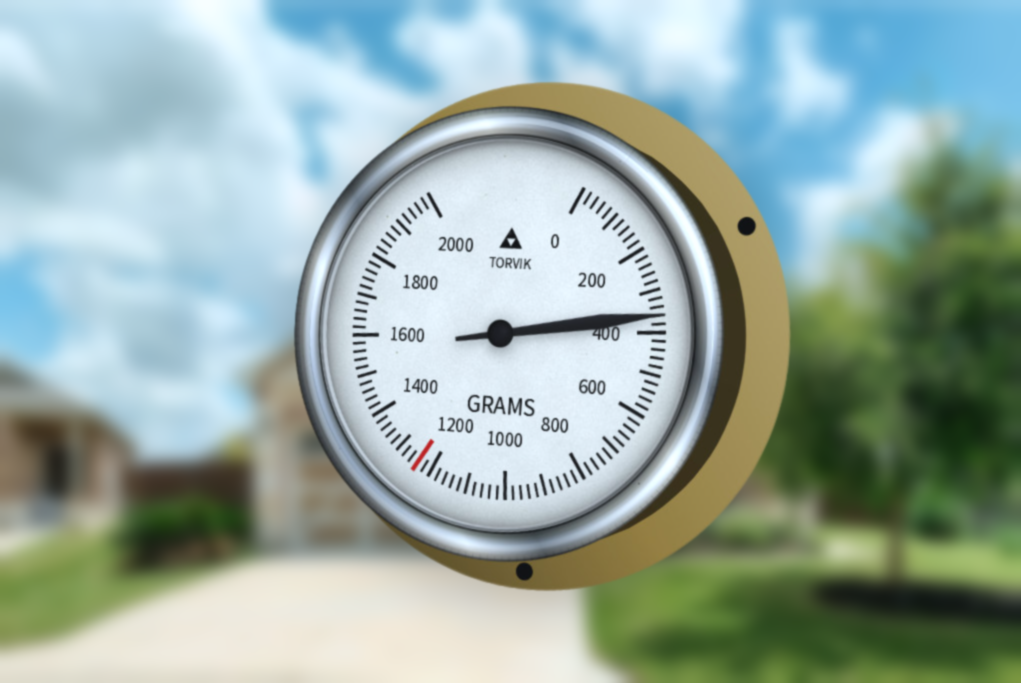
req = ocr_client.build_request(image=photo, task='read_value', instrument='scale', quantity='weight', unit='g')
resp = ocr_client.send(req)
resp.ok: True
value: 360 g
